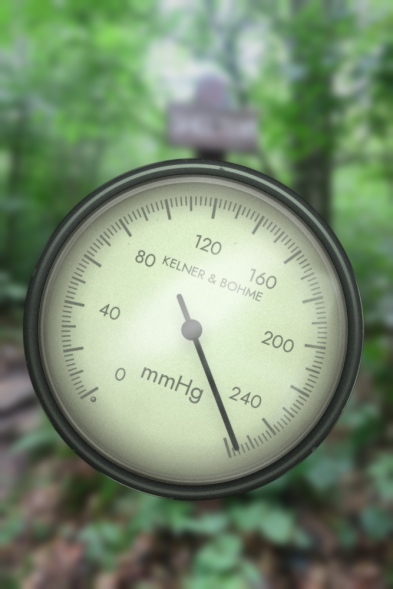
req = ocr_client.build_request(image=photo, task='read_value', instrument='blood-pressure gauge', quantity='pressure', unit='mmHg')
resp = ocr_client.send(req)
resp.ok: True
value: 256 mmHg
